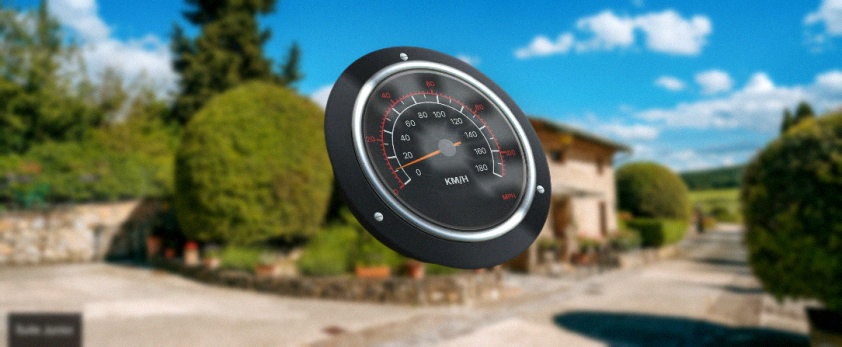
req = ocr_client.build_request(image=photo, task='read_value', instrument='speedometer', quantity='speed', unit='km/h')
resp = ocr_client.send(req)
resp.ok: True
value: 10 km/h
